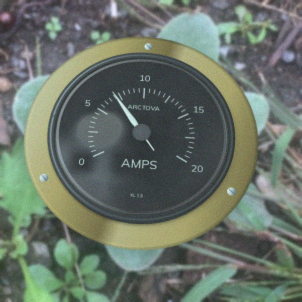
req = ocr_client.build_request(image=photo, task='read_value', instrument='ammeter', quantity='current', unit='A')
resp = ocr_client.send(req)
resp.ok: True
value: 7 A
